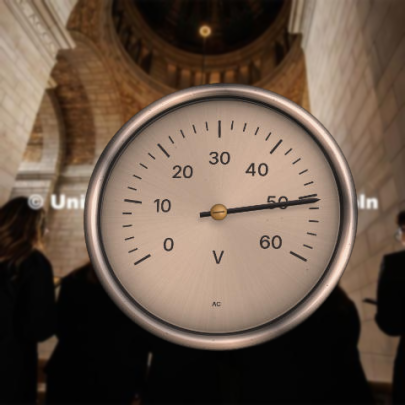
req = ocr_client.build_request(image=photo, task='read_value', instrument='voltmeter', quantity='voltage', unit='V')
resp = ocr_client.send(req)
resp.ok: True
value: 51 V
